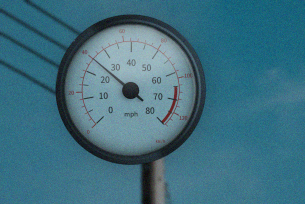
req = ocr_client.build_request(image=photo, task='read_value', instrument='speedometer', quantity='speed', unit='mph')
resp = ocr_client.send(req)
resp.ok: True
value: 25 mph
